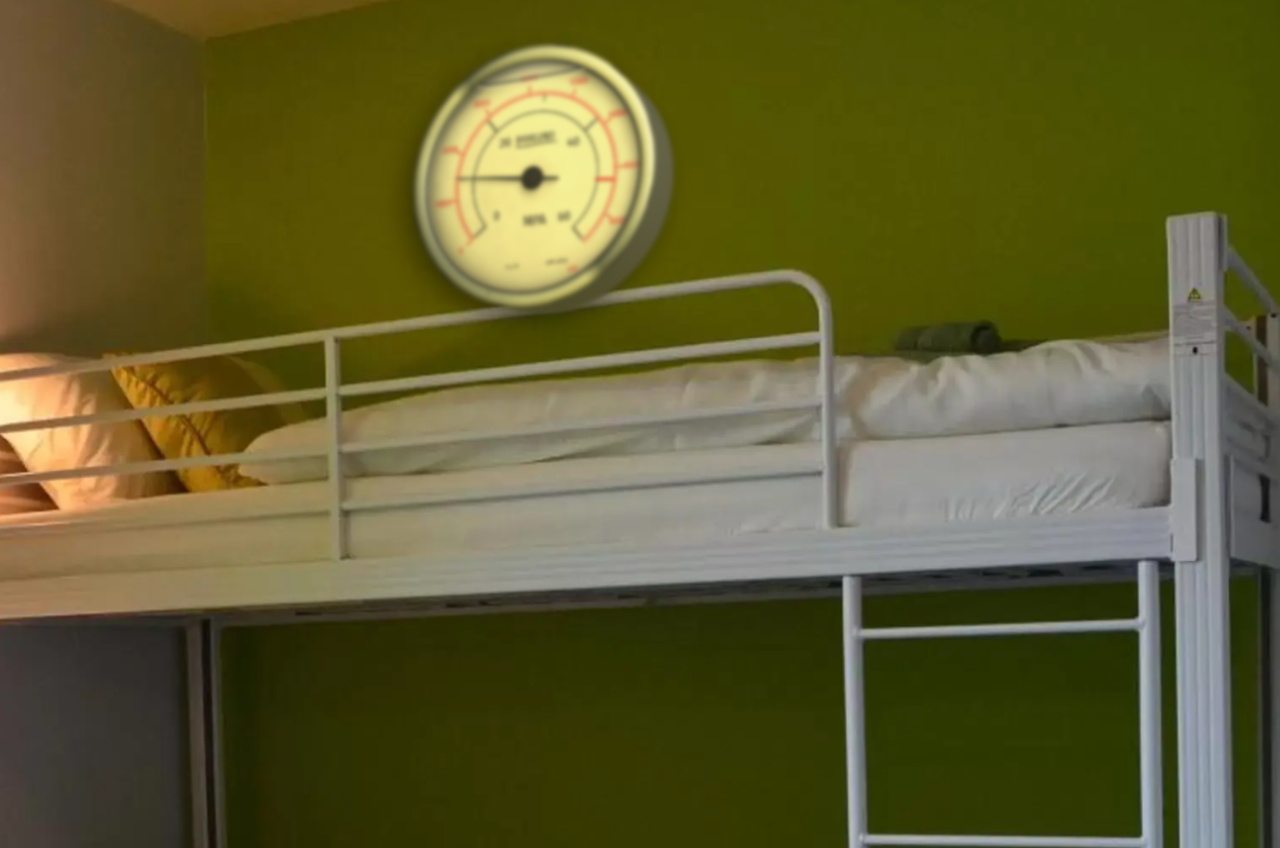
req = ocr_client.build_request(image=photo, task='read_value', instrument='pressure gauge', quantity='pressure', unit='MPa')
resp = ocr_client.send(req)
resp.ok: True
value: 10 MPa
